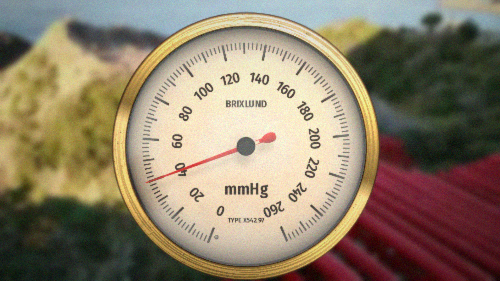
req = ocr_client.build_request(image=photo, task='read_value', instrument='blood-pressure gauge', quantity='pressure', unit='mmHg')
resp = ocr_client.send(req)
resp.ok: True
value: 40 mmHg
